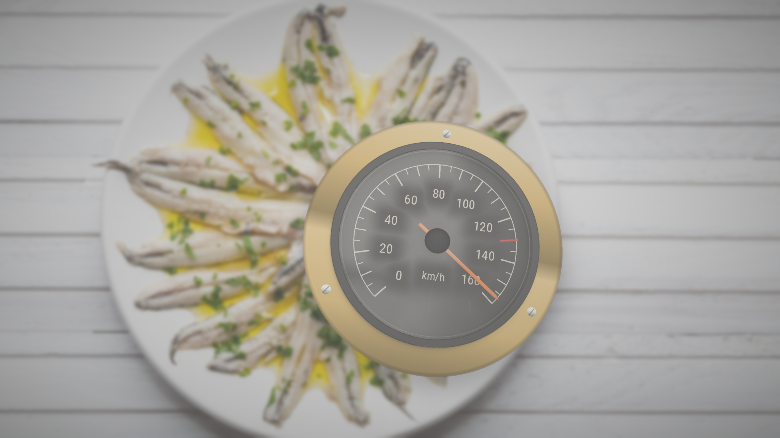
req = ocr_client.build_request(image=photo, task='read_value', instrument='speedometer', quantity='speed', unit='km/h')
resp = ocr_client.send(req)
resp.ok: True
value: 157.5 km/h
